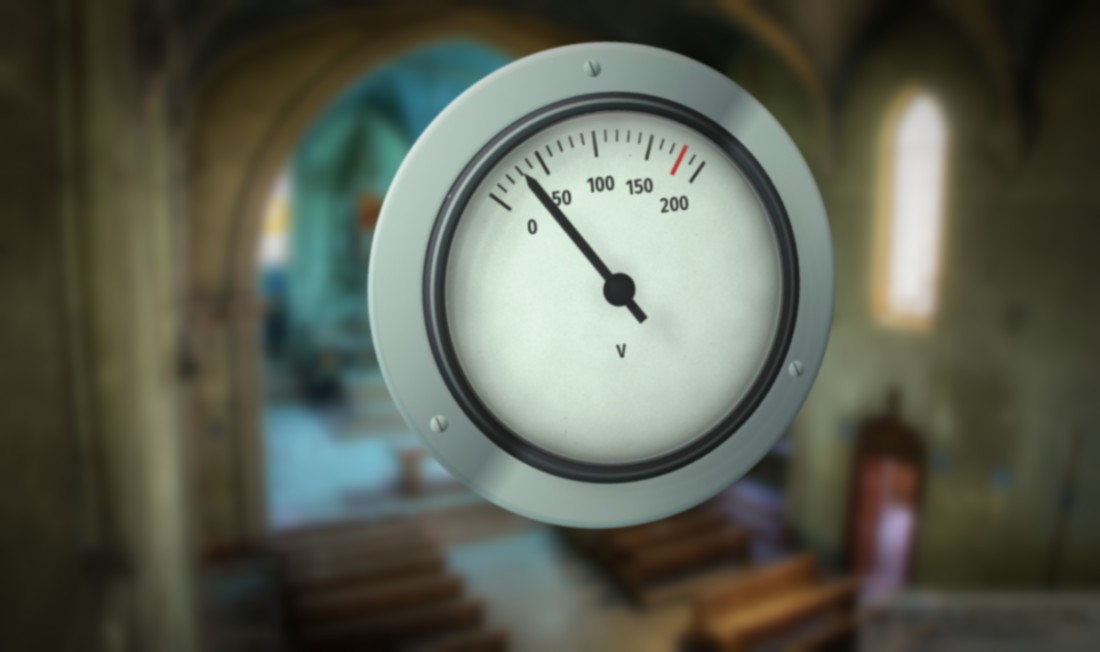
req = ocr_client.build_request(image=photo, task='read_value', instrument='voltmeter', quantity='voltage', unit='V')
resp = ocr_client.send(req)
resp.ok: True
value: 30 V
